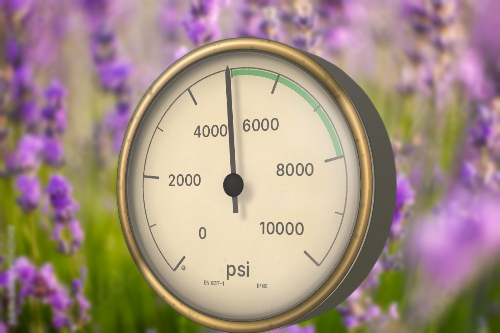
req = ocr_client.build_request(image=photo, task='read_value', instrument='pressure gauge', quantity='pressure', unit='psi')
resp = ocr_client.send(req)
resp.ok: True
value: 5000 psi
